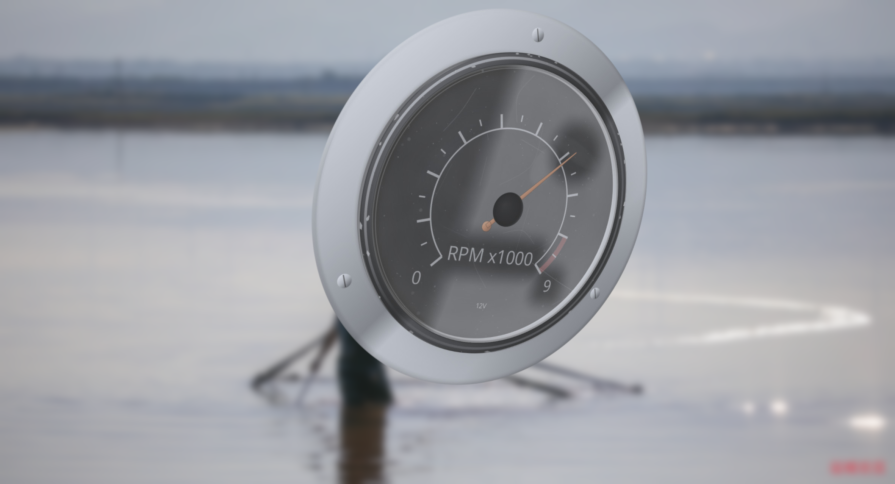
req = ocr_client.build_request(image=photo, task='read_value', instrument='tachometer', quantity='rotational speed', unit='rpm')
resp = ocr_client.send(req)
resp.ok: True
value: 6000 rpm
